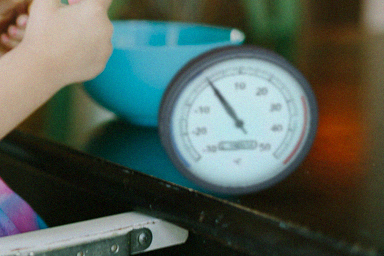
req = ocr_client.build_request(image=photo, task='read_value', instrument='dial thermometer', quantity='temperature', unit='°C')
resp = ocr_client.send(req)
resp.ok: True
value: 0 °C
